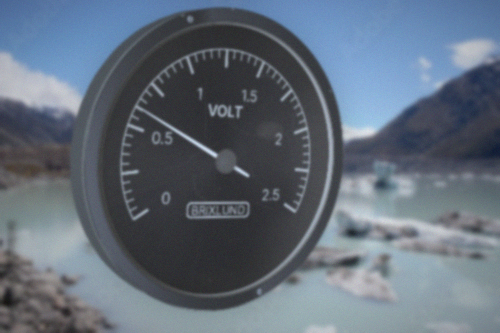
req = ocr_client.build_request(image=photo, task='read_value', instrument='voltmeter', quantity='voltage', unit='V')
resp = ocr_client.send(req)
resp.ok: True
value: 0.6 V
